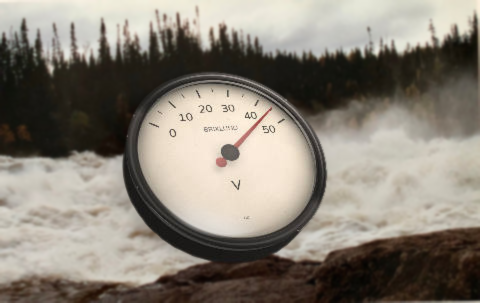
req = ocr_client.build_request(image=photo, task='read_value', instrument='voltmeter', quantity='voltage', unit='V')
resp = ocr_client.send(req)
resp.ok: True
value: 45 V
